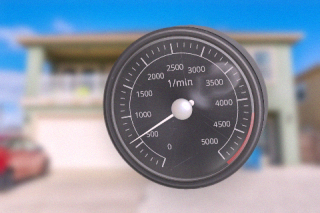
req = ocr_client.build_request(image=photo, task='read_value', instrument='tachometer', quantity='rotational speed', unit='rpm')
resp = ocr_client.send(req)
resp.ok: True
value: 600 rpm
